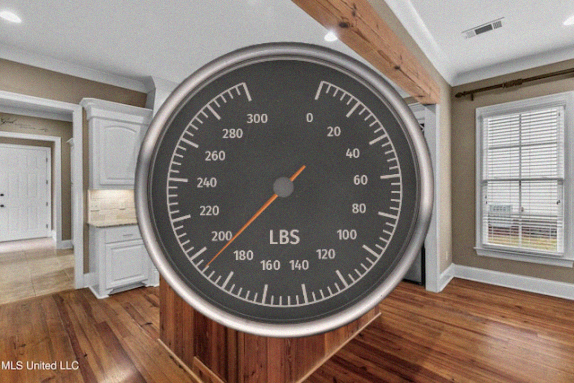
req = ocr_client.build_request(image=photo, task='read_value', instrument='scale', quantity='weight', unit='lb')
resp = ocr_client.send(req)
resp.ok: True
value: 192 lb
